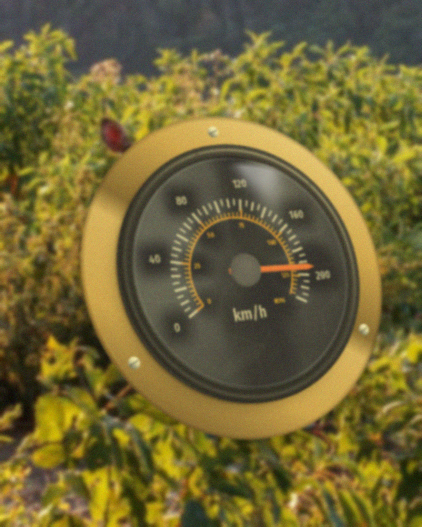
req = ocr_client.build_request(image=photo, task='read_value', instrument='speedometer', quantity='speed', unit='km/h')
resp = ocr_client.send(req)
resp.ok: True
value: 195 km/h
